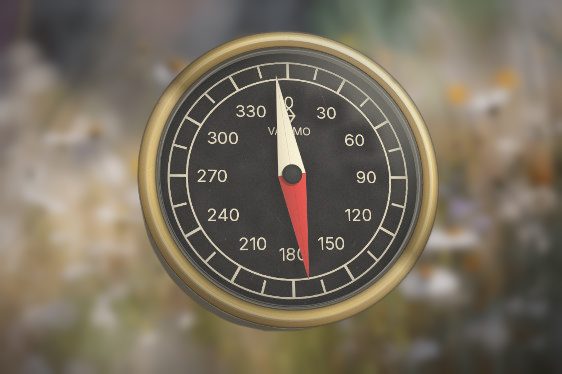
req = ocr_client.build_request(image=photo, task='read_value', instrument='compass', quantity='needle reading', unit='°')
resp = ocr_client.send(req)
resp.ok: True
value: 172.5 °
